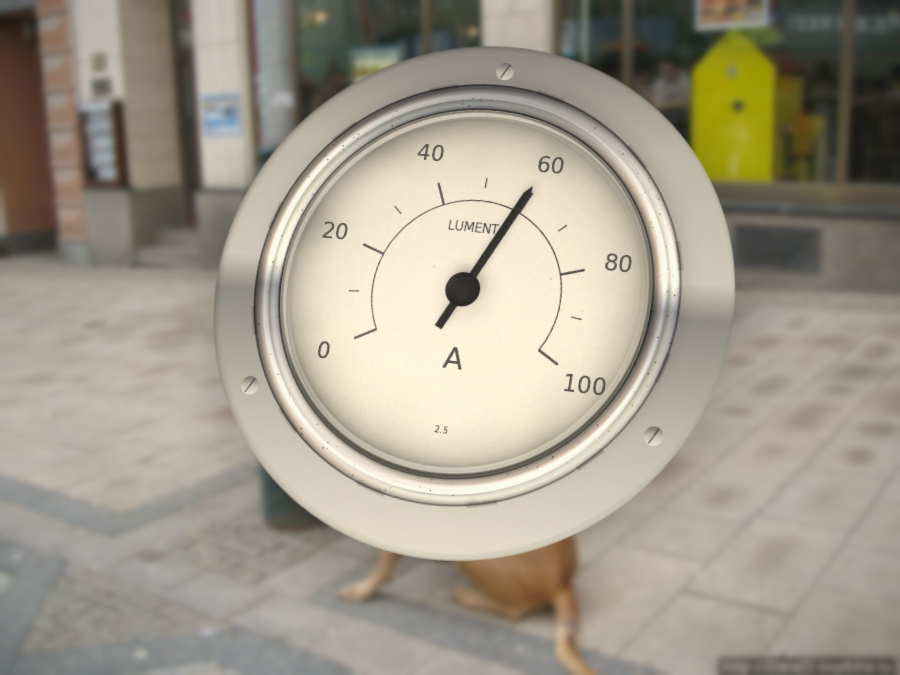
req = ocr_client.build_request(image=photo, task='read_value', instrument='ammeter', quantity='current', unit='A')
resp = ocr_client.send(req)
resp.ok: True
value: 60 A
